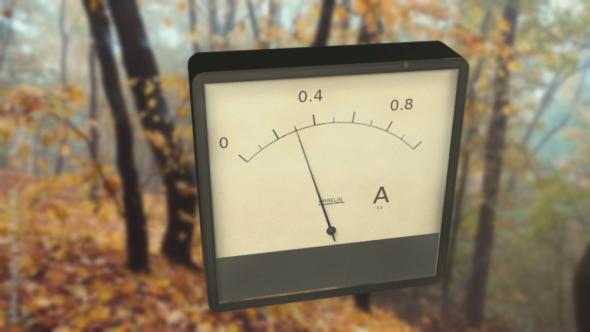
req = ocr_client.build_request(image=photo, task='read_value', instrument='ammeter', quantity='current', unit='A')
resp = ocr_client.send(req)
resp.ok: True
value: 0.3 A
